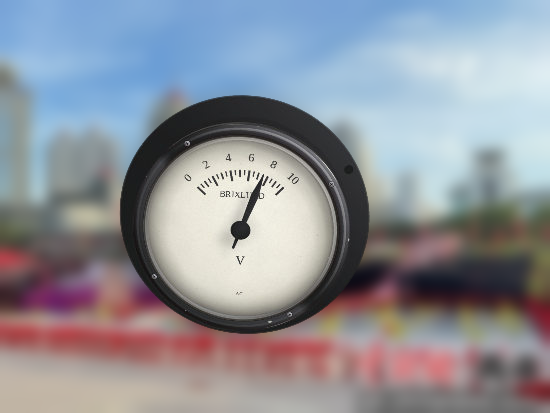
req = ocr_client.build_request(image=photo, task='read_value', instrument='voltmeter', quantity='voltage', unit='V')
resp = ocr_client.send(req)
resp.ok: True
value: 7.5 V
